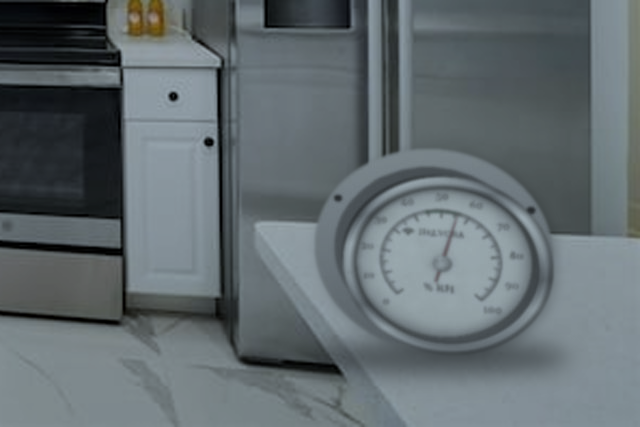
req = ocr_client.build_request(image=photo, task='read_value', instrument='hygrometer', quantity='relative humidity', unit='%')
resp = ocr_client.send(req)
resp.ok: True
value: 55 %
